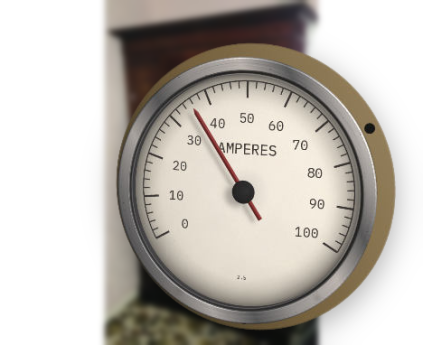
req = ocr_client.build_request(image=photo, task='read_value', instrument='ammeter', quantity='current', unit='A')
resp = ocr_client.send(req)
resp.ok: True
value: 36 A
